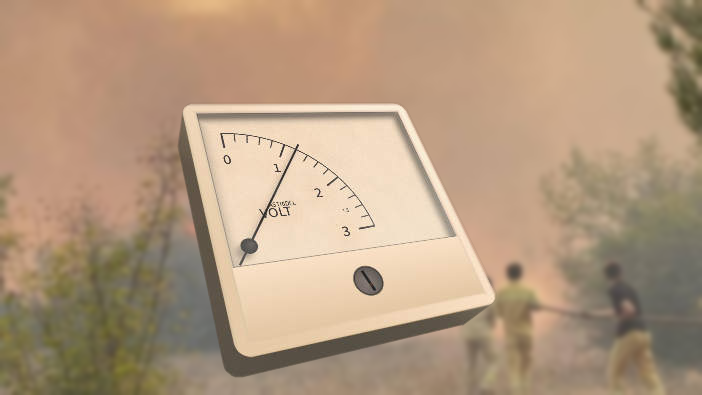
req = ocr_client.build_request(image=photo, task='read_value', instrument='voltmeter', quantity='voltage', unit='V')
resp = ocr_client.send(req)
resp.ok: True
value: 1.2 V
